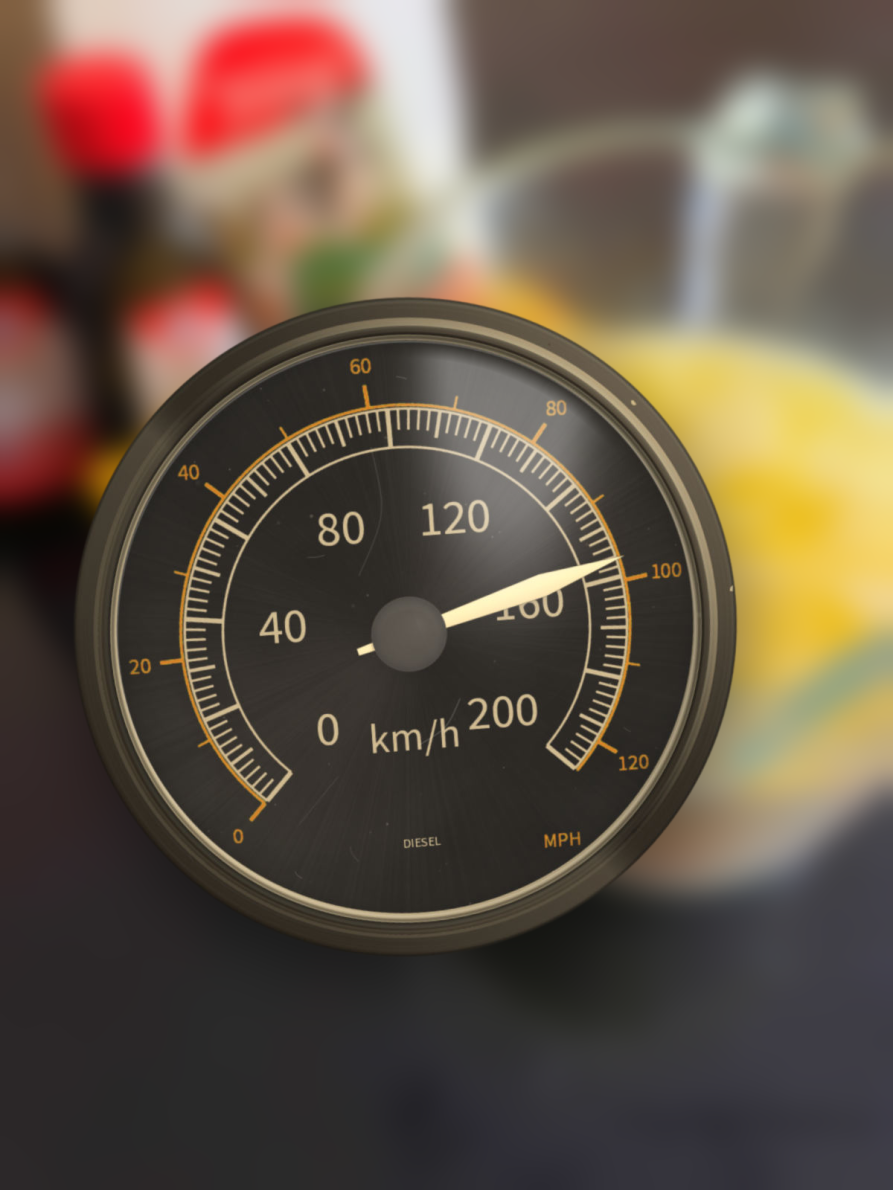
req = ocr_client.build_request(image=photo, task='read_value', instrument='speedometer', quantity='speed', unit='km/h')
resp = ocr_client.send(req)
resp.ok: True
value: 156 km/h
